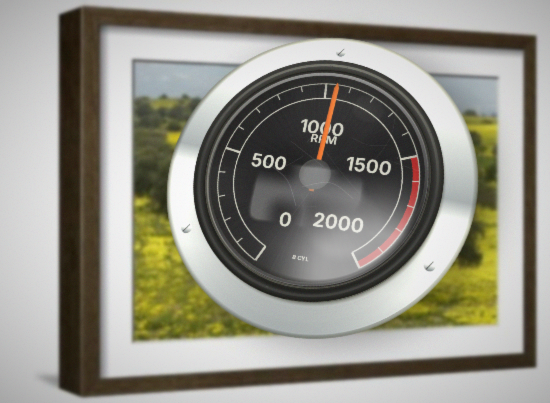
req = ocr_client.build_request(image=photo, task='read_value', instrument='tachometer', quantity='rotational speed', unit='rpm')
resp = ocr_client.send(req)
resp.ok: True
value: 1050 rpm
